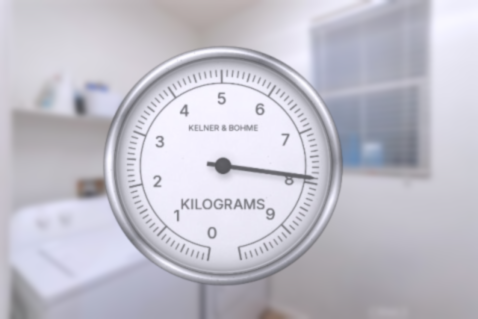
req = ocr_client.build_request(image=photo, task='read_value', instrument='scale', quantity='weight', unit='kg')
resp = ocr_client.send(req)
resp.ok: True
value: 7.9 kg
